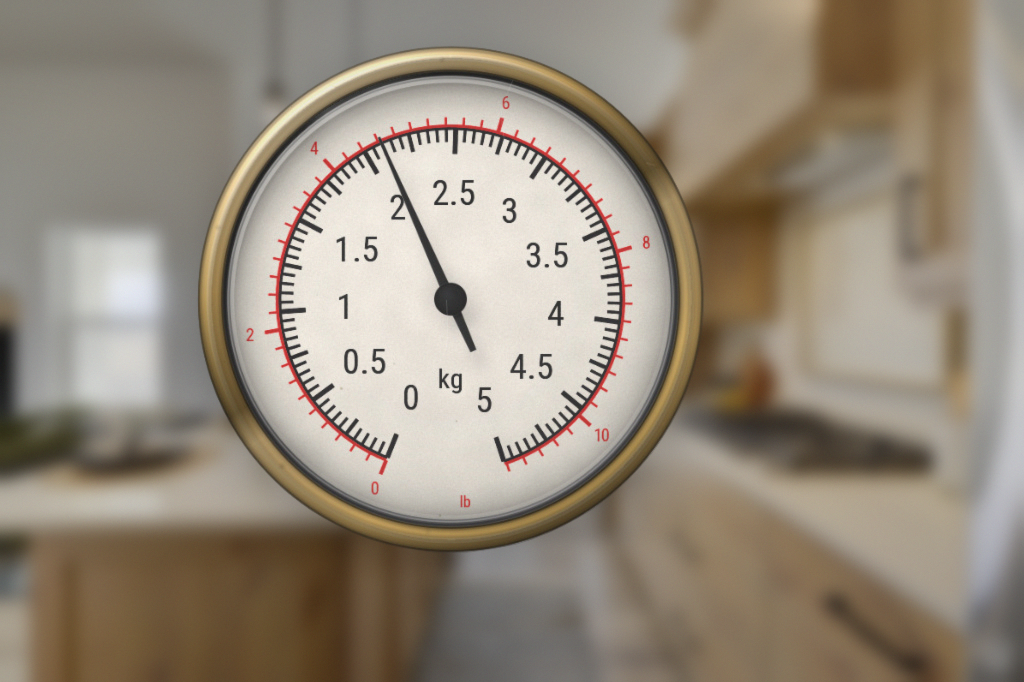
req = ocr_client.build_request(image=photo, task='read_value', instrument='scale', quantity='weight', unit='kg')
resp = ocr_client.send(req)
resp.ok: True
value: 2.1 kg
